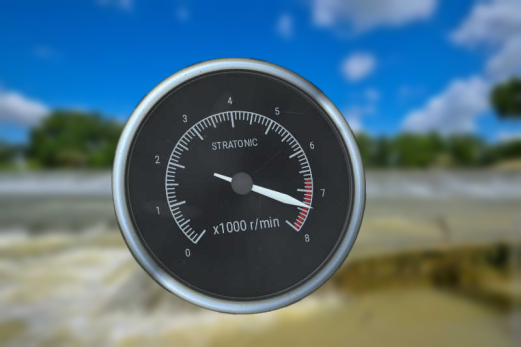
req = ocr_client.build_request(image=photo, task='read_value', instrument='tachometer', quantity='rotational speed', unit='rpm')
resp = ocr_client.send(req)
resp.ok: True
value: 7400 rpm
